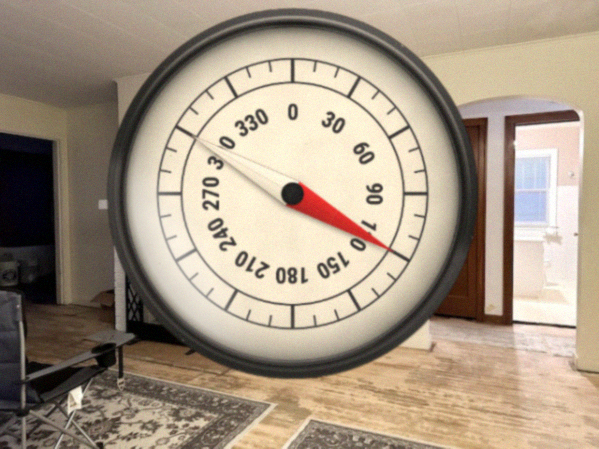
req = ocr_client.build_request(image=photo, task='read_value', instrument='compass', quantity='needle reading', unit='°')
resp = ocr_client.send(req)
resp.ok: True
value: 120 °
